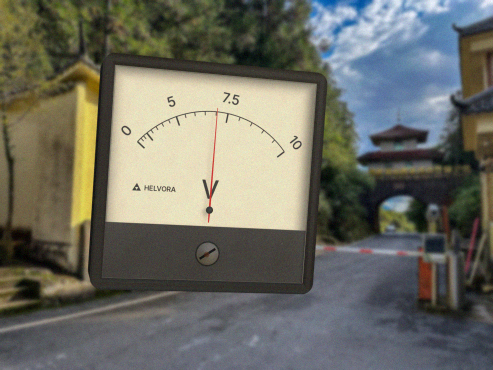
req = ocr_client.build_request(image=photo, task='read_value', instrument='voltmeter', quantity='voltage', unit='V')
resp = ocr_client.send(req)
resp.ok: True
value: 7 V
